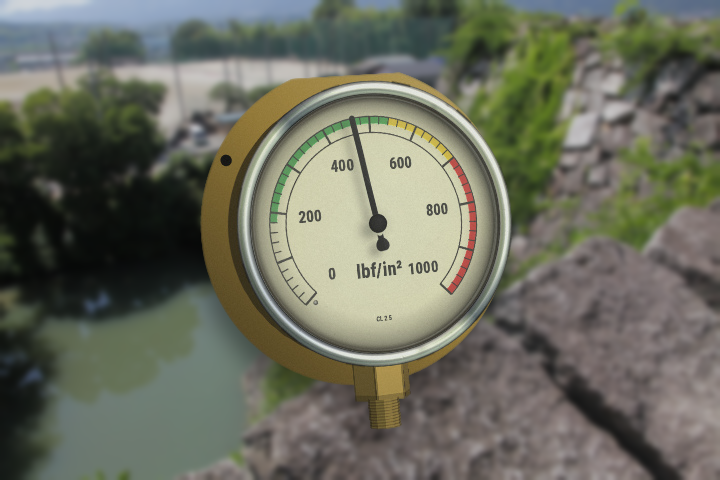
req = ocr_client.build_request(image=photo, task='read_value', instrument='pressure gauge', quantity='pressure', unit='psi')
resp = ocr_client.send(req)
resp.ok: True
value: 460 psi
